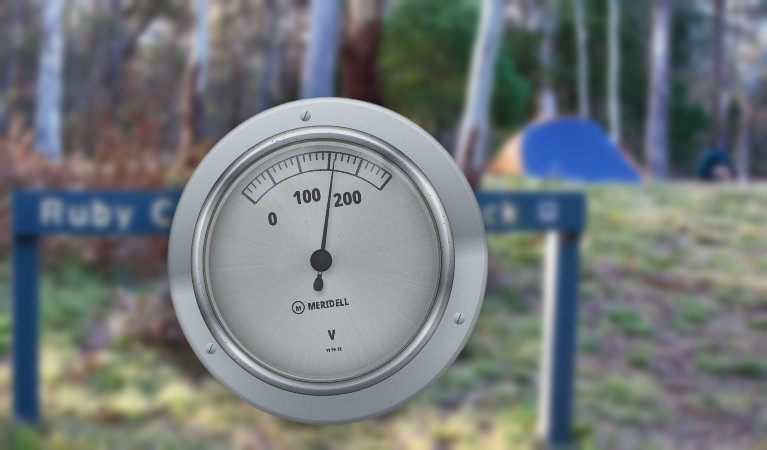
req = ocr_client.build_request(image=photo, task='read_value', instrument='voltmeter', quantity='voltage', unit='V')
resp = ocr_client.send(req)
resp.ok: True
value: 160 V
